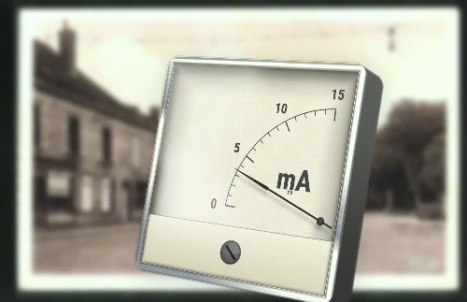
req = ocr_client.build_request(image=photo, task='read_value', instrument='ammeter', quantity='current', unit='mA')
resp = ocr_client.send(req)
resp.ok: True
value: 3.5 mA
